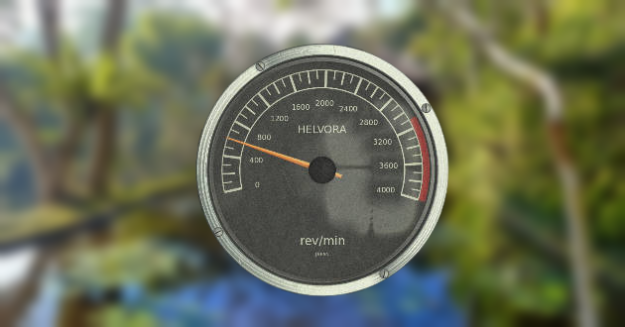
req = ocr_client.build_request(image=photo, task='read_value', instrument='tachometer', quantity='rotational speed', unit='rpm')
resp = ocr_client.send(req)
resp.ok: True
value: 600 rpm
